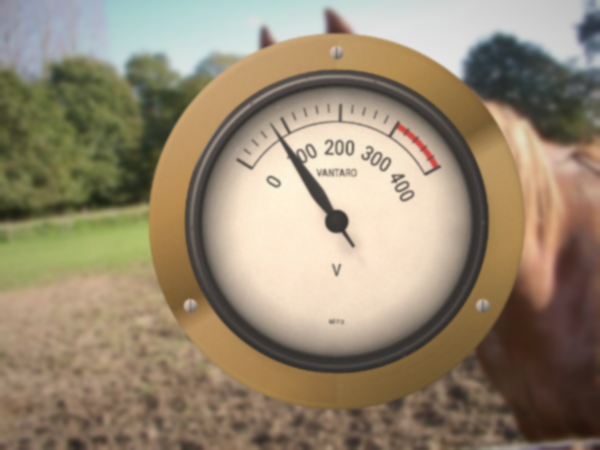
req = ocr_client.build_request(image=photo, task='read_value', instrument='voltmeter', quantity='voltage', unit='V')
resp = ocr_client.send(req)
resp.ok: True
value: 80 V
